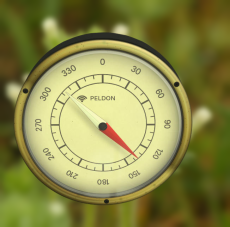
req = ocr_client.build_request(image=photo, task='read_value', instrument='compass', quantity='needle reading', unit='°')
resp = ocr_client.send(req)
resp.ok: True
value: 135 °
